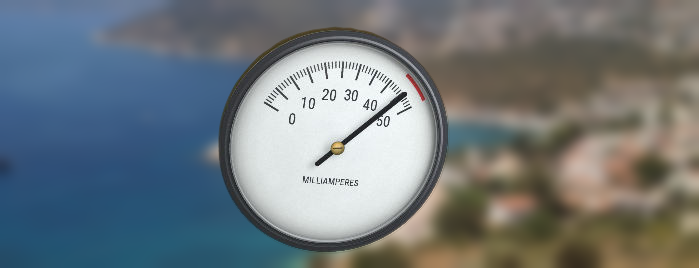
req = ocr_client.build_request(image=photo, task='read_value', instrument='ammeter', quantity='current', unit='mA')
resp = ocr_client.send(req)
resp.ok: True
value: 45 mA
